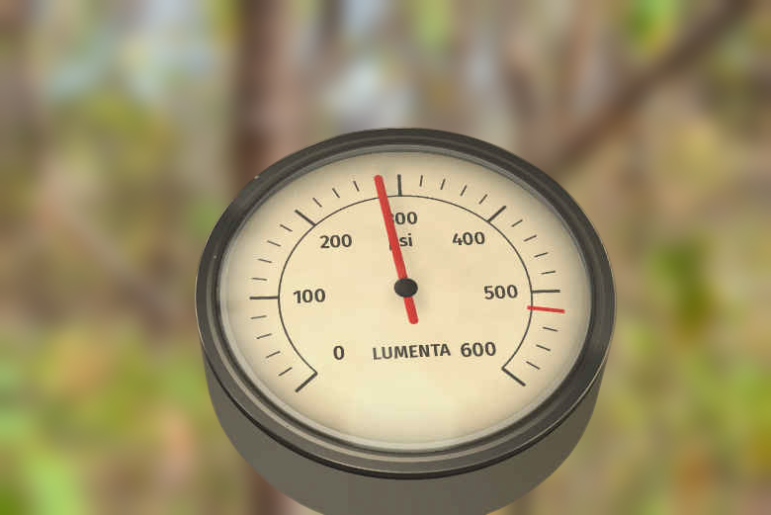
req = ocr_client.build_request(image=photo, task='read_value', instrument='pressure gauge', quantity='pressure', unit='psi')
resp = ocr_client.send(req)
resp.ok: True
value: 280 psi
